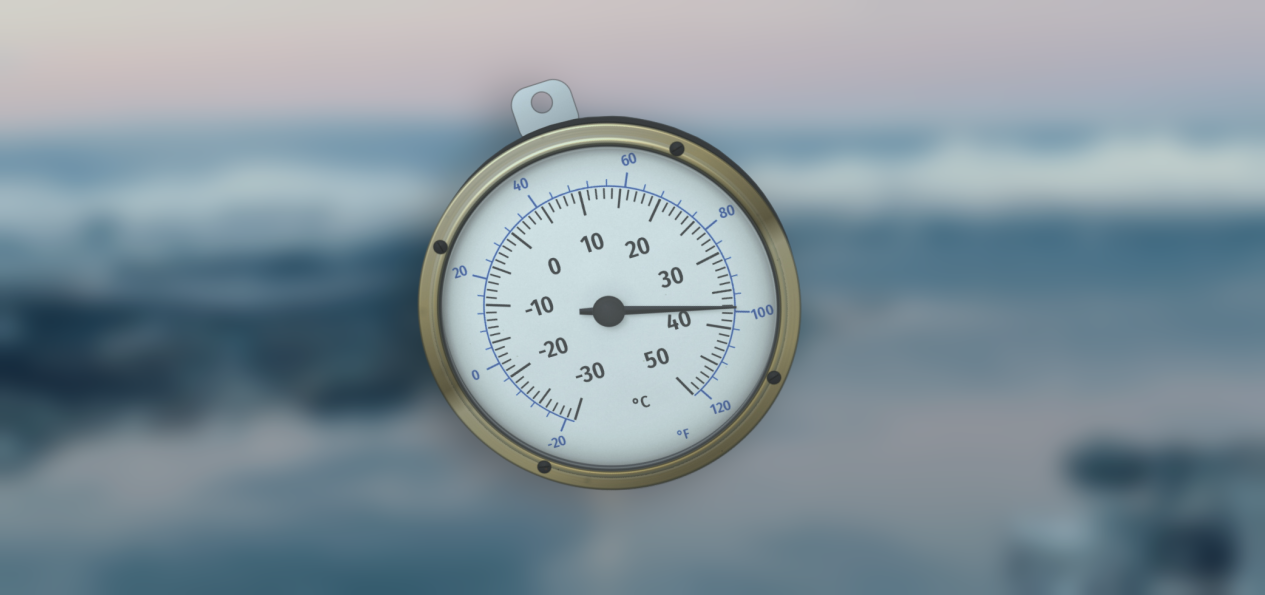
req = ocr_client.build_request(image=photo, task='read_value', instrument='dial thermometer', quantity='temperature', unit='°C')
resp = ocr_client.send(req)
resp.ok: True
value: 37 °C
